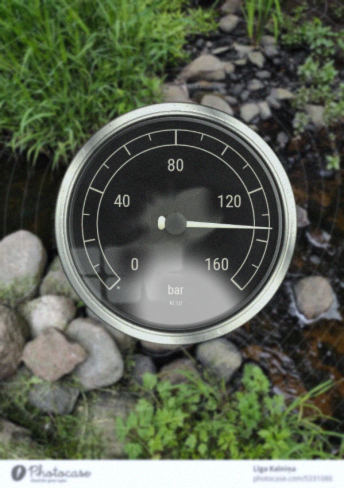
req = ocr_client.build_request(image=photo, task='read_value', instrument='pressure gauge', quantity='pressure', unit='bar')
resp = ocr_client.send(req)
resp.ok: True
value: 135 bar
